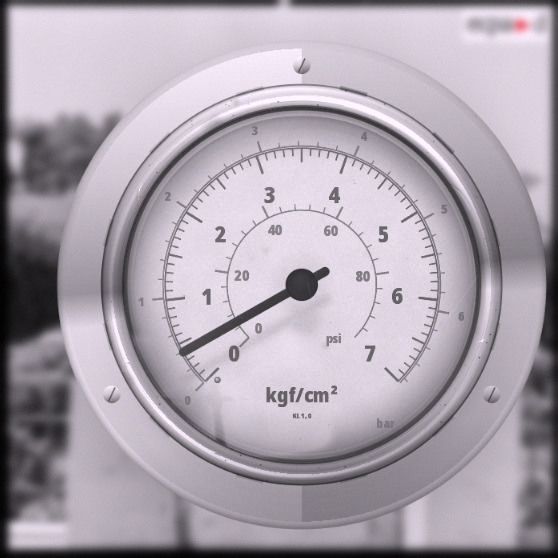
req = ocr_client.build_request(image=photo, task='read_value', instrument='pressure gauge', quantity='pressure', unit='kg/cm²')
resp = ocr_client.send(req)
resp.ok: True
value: 0.4 kg/cm²
